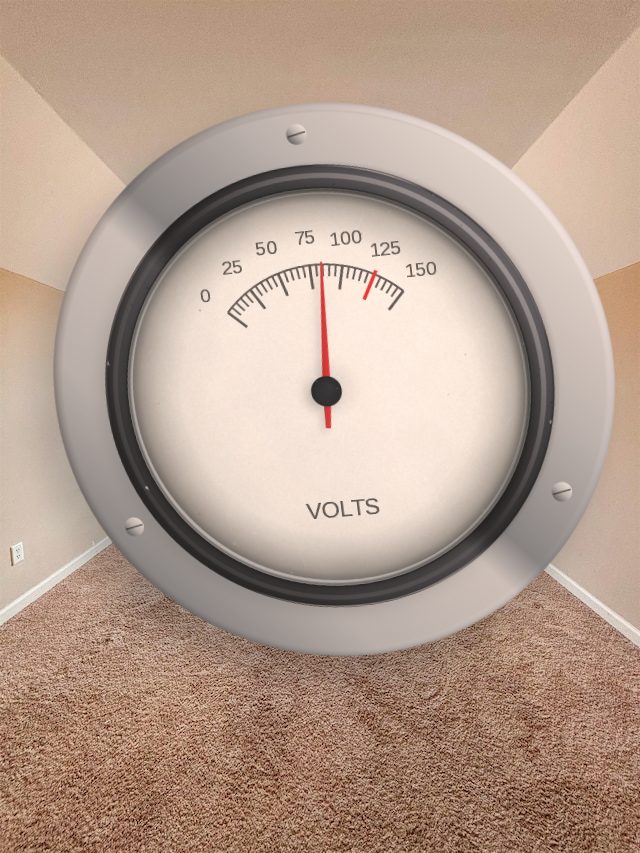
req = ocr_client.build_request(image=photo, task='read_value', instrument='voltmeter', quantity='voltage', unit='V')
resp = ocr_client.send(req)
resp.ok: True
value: 85 V
